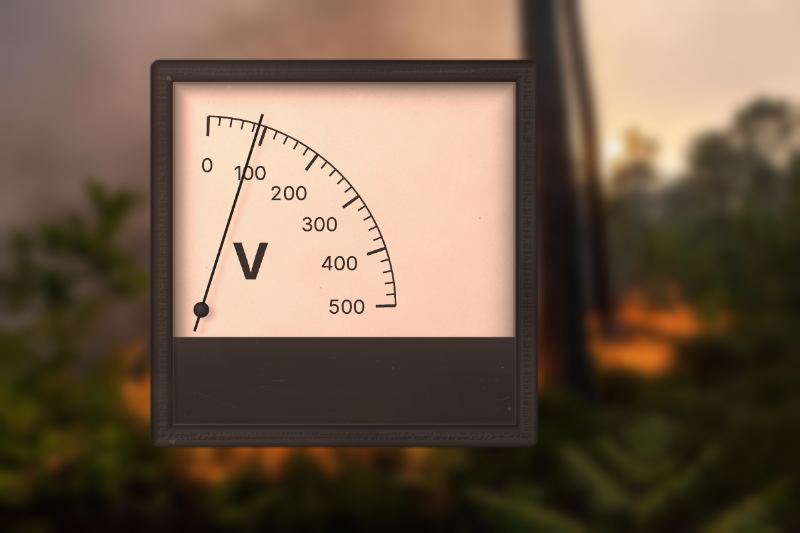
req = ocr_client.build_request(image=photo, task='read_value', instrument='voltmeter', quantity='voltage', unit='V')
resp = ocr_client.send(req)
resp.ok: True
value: 90 V
